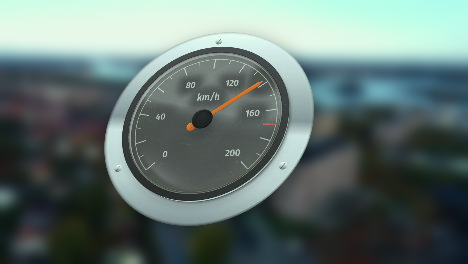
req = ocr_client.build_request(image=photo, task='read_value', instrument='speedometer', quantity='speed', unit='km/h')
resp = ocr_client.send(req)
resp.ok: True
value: 140 km/h
